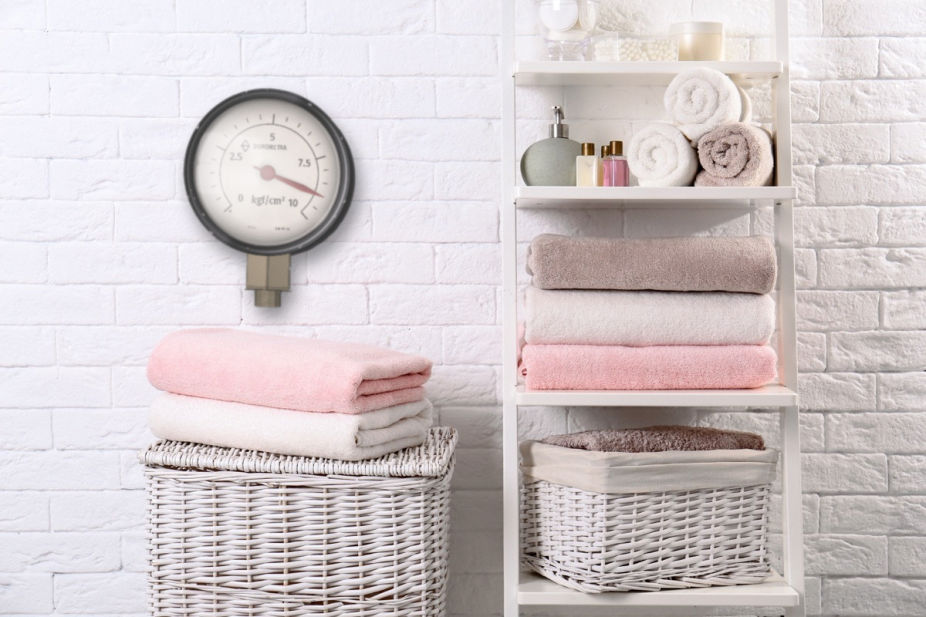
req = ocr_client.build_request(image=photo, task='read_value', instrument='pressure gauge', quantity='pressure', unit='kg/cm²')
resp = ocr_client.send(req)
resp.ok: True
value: 9 kg/cm²
